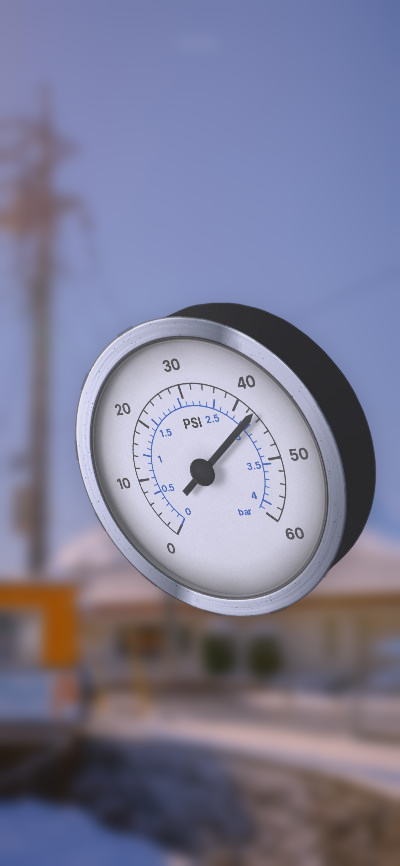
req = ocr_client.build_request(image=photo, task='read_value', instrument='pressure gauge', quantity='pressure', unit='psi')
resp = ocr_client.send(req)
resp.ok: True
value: 43 psi
